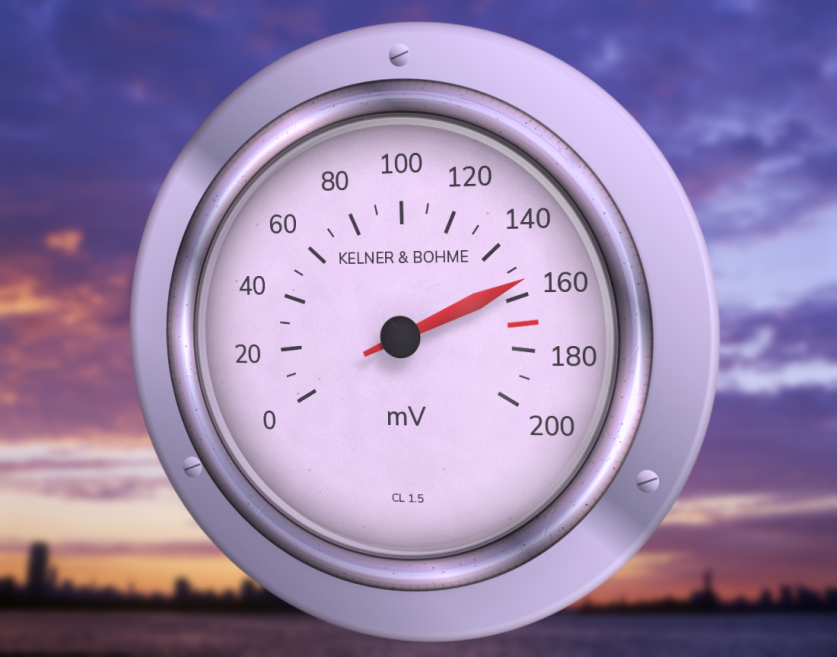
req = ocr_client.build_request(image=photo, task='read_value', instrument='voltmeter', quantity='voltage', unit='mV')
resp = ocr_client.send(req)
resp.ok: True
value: 155 mV
